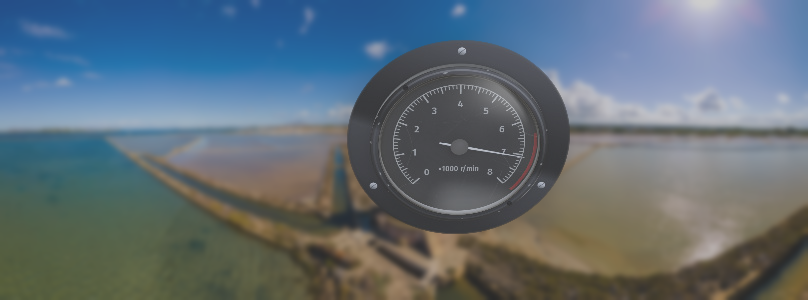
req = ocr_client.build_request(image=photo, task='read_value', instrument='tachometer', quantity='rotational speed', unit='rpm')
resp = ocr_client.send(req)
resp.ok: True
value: 7000 rpm
